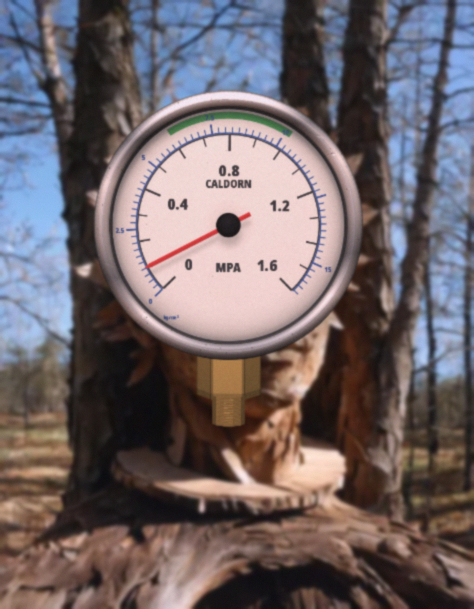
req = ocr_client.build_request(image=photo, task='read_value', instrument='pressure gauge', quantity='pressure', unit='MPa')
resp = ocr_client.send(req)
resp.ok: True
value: 0.1 MPa
